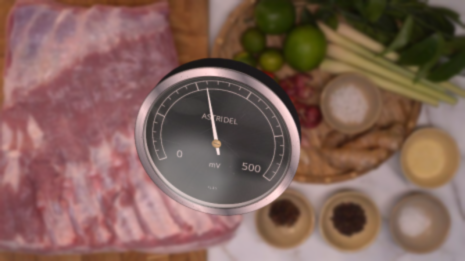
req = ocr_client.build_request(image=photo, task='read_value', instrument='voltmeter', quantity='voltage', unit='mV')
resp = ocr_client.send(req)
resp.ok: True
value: 220 mV
